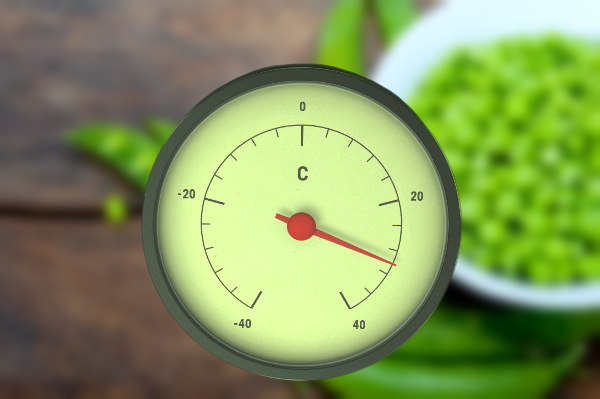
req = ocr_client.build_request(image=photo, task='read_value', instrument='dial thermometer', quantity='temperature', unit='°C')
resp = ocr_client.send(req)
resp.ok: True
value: 30 °C
